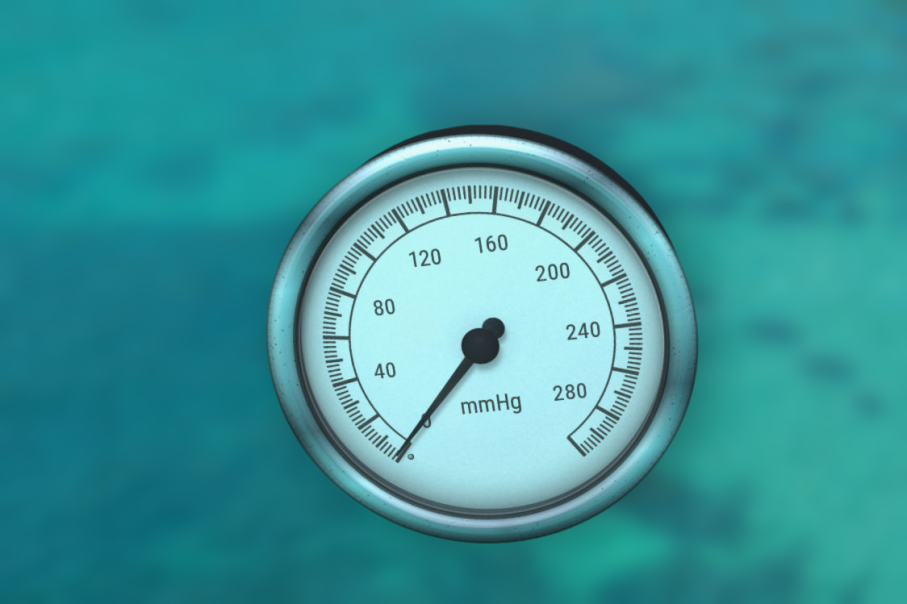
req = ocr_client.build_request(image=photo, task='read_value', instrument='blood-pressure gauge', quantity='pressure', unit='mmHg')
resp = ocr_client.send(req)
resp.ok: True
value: 2 mmHg
